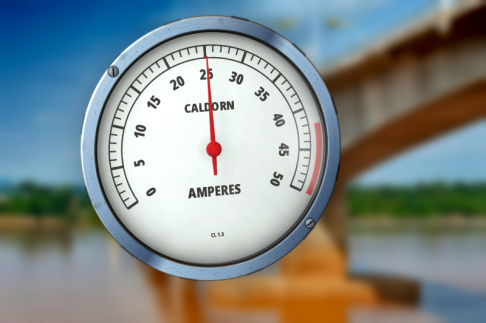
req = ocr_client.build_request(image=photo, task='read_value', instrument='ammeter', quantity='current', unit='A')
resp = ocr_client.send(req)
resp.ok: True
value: 25 A
